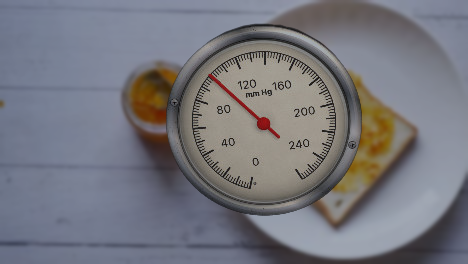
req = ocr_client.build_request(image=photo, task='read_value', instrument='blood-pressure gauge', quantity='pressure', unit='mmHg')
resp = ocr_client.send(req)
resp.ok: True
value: 100 mmHg
